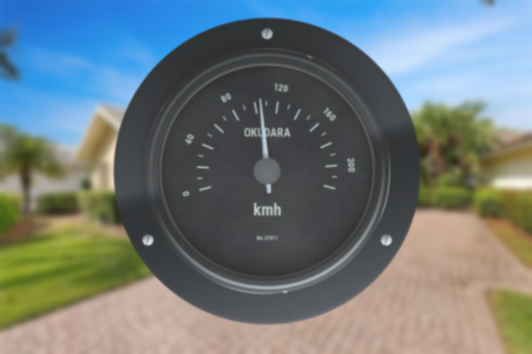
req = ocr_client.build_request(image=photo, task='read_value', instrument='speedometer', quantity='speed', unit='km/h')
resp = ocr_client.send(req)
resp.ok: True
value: 105 km/h
